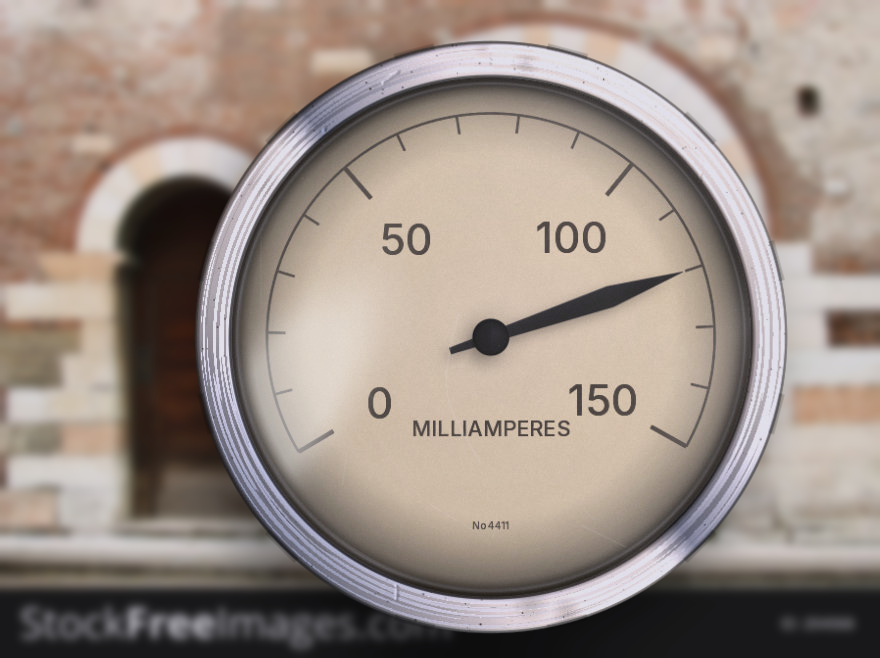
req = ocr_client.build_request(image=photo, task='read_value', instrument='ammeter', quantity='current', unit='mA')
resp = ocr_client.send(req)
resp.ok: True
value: 120 mA
